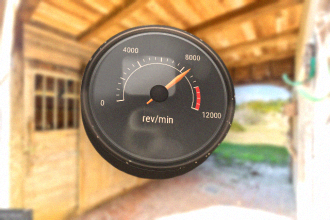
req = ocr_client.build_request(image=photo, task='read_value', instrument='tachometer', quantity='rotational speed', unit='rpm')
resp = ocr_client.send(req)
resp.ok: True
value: 8500 rpm
